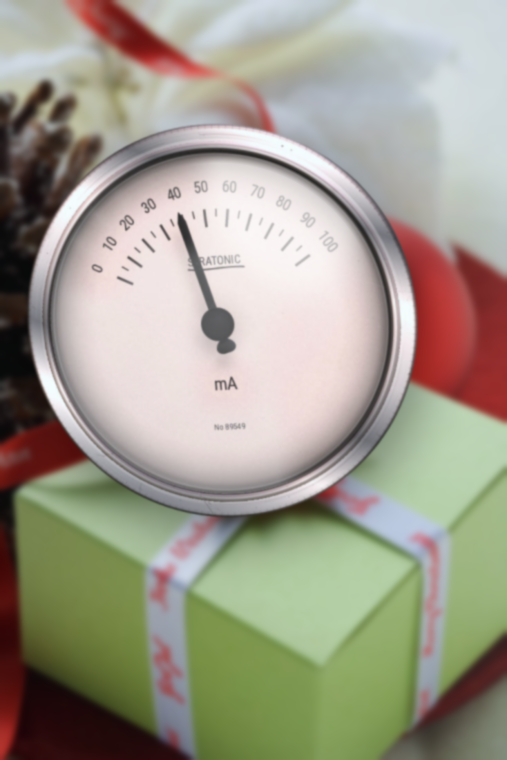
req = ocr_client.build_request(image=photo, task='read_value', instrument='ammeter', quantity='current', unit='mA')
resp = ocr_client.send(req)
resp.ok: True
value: 40 mA
